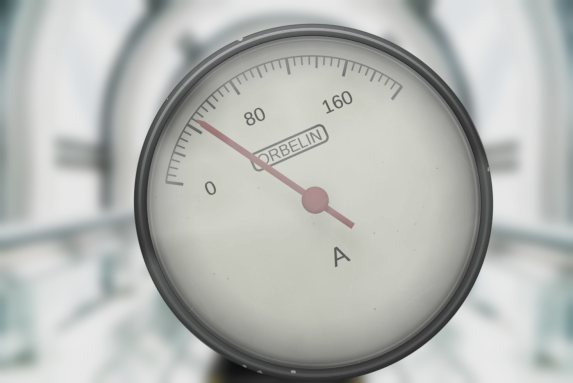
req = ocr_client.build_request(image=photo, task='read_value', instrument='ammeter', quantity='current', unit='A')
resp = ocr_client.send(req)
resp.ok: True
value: 45 A
